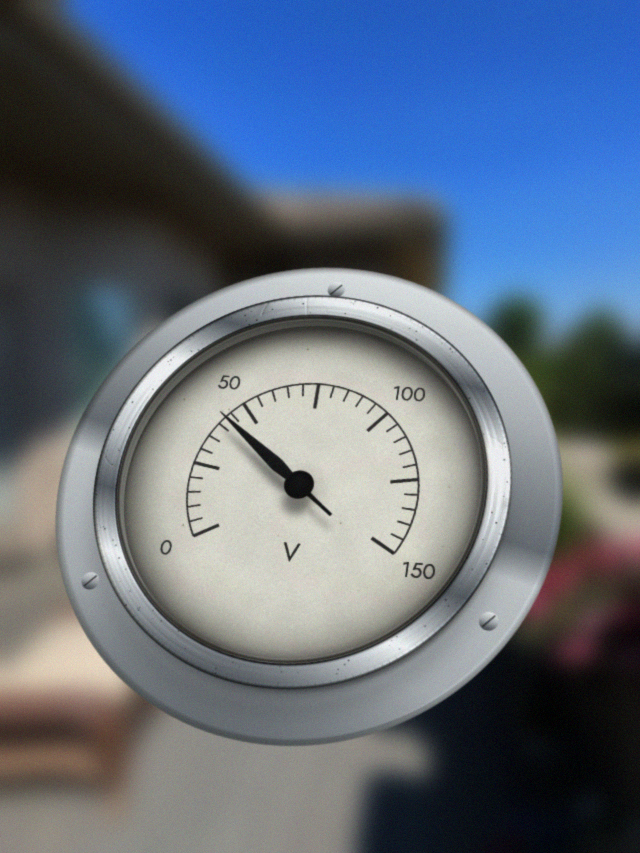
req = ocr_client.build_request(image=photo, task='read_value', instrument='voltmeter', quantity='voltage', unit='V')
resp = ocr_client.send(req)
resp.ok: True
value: 42.5 V
